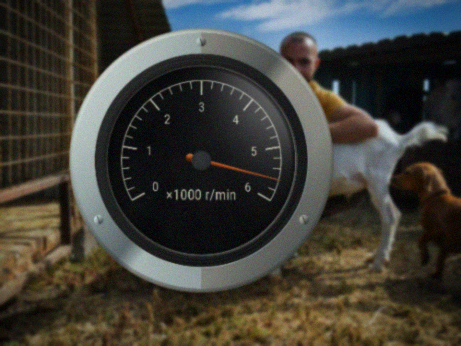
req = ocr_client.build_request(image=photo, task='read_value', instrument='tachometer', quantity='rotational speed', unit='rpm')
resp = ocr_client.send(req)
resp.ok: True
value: 5600 rpm
